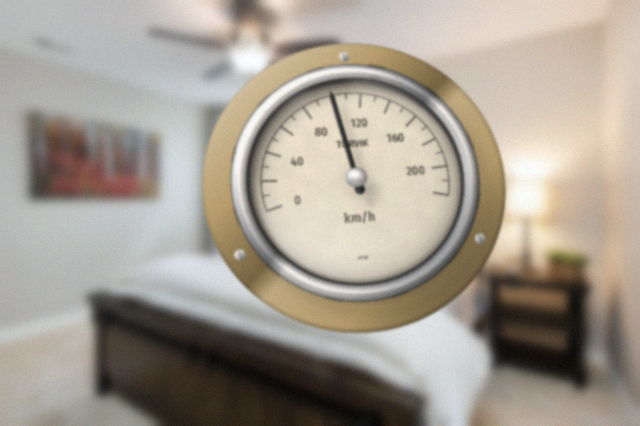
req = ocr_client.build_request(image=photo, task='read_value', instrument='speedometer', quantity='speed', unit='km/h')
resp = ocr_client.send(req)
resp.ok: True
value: 100 km/h
